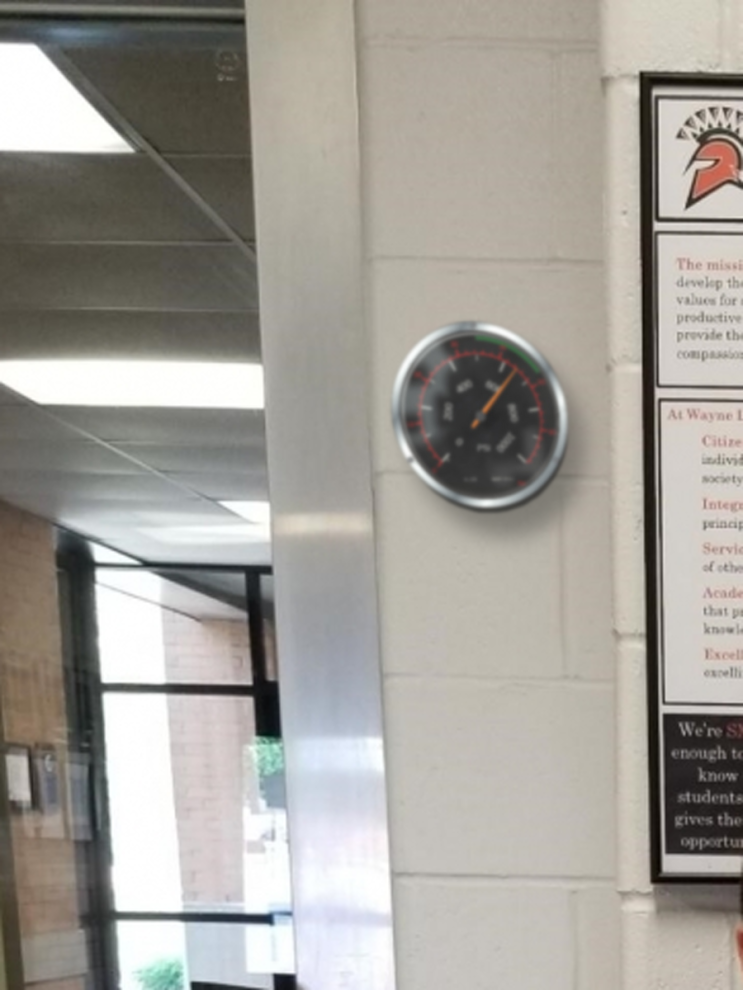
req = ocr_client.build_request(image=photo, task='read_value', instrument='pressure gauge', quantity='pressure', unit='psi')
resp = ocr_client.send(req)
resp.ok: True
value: 650 psi
